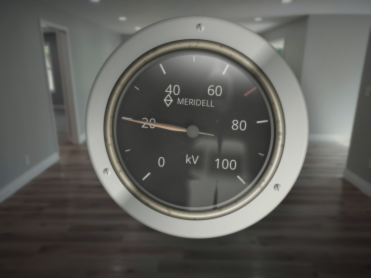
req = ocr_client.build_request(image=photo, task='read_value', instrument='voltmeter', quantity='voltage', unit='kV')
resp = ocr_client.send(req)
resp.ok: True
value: 20 kV
